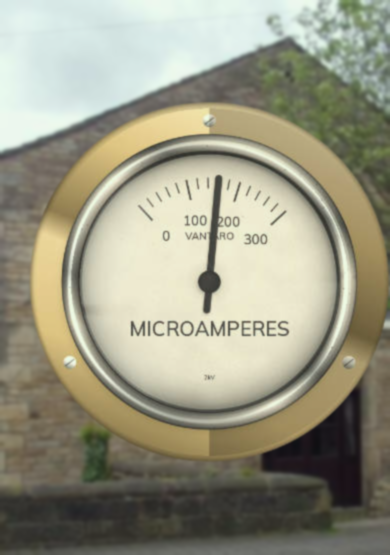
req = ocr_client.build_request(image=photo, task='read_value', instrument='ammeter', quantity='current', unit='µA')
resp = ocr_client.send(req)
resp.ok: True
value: 160 µA
